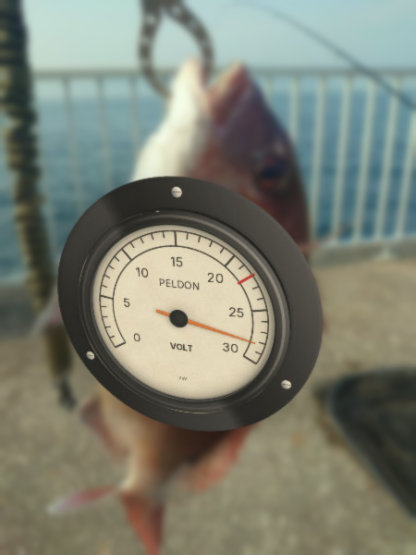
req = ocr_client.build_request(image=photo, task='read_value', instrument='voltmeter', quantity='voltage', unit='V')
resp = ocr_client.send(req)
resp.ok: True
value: 28 V
